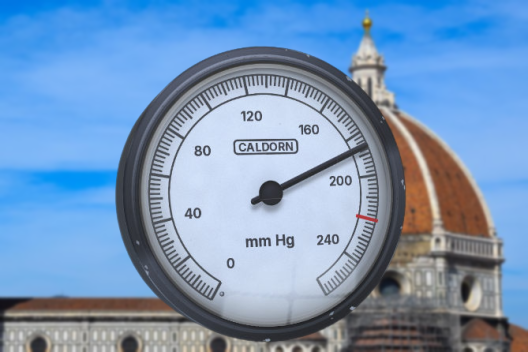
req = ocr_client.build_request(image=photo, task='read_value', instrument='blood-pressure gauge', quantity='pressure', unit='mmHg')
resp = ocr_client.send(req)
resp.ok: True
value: 186 mmHg
